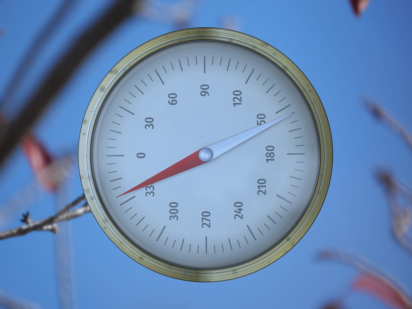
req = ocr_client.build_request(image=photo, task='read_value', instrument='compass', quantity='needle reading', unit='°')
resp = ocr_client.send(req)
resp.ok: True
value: 335 °
